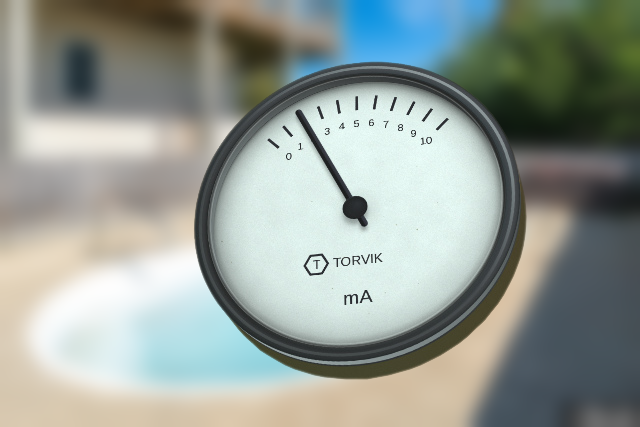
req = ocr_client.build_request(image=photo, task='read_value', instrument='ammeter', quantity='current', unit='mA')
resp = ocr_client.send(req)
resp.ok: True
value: 2 mA
